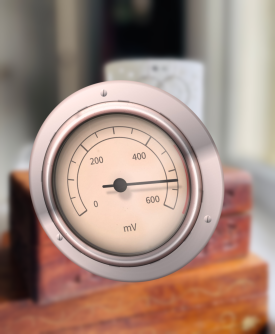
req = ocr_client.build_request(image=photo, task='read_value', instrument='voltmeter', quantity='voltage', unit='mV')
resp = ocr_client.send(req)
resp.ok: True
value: 525 mV
